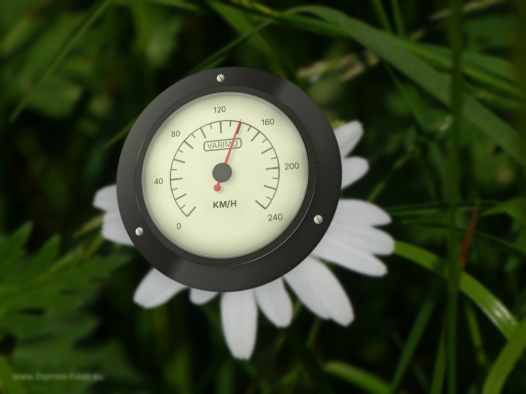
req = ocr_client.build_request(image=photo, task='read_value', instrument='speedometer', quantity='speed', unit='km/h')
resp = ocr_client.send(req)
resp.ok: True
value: 140 km/h
